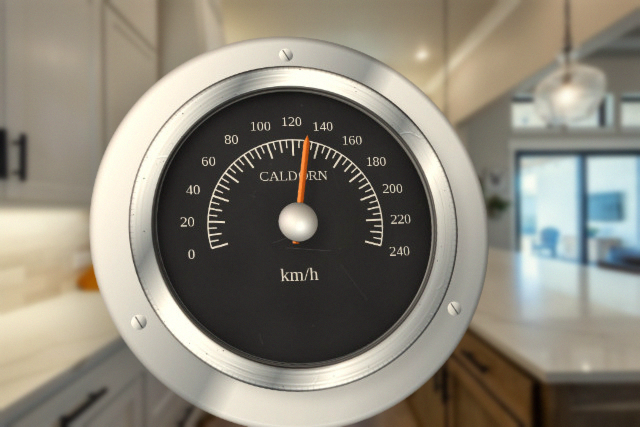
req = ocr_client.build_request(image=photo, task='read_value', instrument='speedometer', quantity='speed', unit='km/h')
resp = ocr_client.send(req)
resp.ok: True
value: 130 km/h
